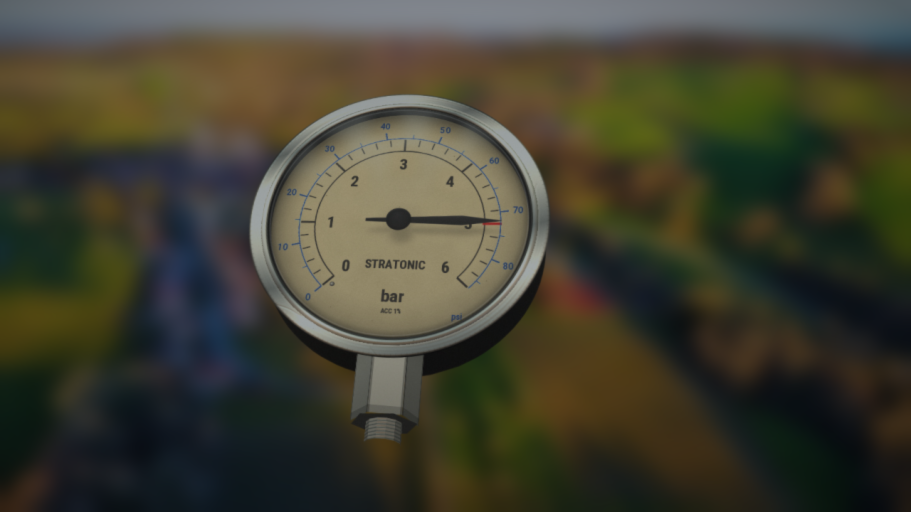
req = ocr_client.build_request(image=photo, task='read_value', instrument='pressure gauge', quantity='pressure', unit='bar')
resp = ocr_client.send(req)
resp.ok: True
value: 5 bar
